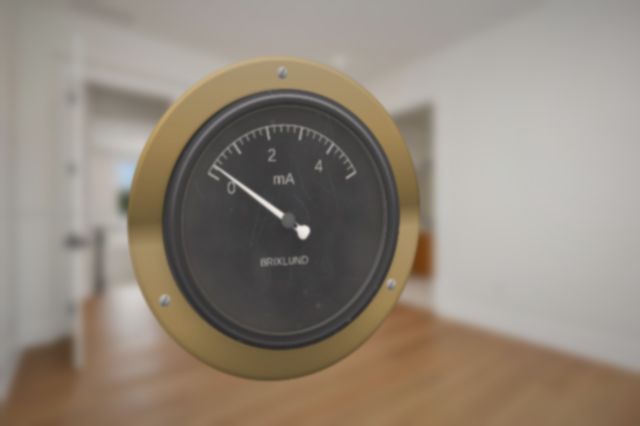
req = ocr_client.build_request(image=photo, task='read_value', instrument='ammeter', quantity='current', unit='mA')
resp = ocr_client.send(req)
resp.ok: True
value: 0.2 mA
